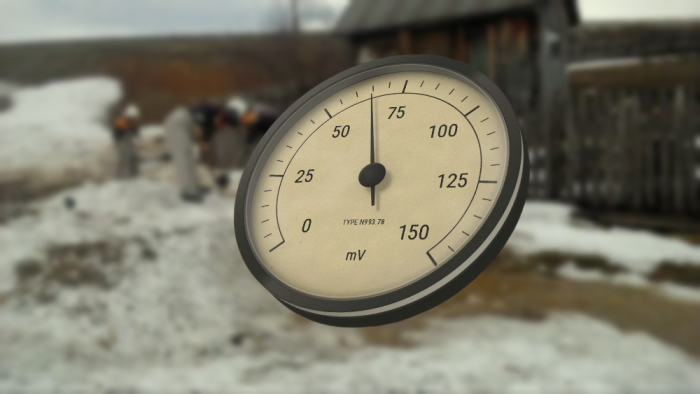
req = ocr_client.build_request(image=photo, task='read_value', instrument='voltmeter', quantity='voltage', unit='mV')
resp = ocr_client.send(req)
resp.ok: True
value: 65 mV
